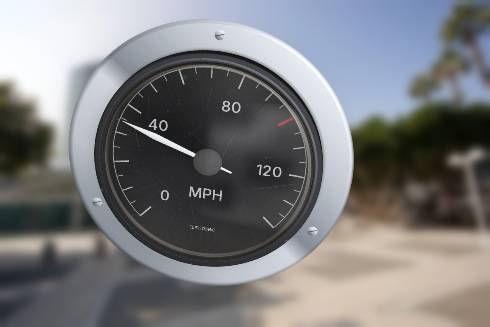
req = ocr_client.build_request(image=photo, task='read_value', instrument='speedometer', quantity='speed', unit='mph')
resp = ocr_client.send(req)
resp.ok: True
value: 35 mph
